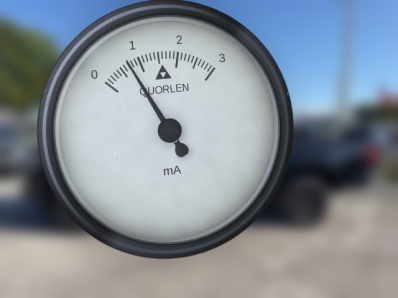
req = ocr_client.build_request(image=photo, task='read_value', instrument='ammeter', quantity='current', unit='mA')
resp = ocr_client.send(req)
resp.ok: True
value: 0.7 mA
